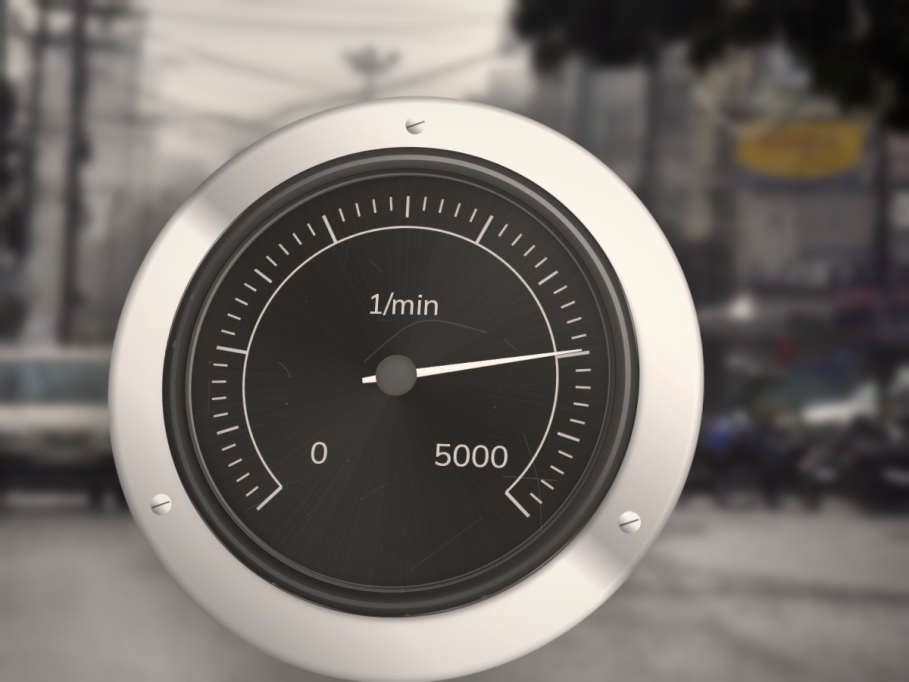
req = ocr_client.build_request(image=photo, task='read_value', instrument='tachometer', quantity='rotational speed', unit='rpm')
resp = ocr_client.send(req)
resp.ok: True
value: 4000 rpm
